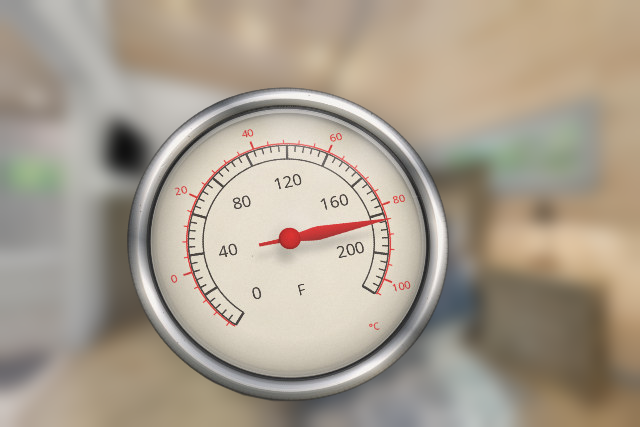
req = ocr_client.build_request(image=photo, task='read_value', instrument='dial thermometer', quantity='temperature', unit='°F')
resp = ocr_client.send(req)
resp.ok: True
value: 184 °F
